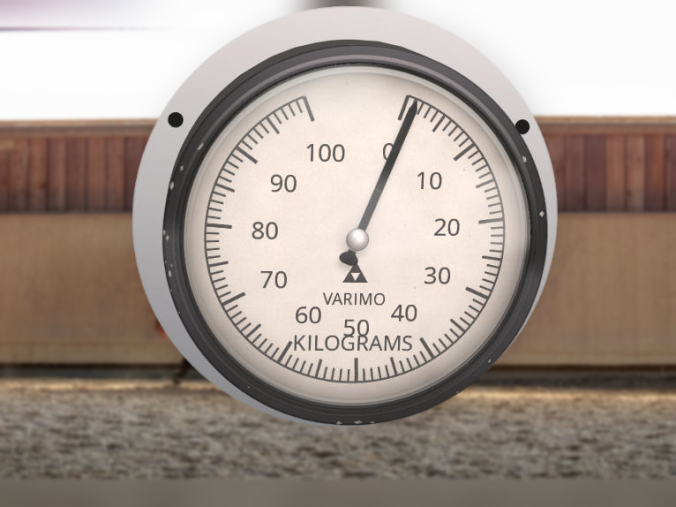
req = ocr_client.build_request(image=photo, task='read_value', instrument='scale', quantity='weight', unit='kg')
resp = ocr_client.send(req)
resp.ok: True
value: 1 kg
